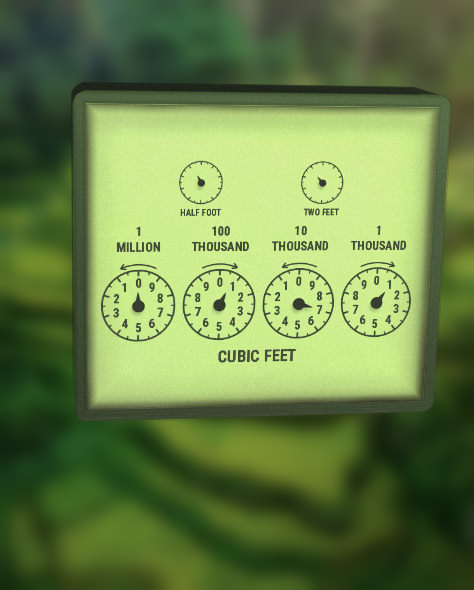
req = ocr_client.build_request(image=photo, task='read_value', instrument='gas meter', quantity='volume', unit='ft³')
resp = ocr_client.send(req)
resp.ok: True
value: 7100 ft³
